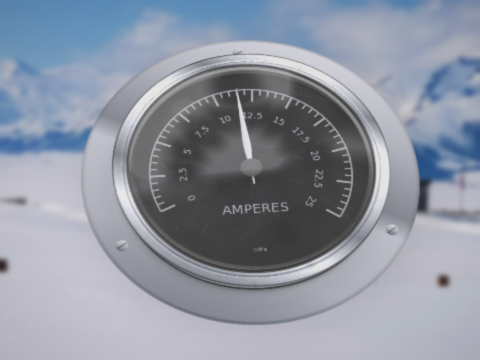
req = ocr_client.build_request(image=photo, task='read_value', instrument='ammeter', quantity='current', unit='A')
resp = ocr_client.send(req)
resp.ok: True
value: 11.5 A
